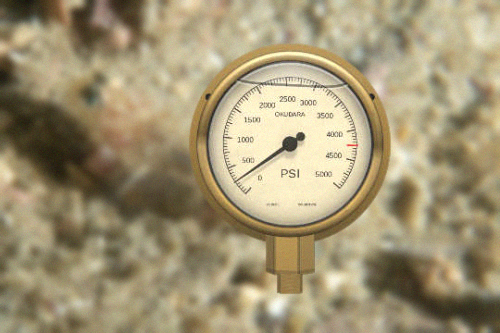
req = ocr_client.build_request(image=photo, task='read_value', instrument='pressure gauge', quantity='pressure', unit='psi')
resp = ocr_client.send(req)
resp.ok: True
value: 250 psi
